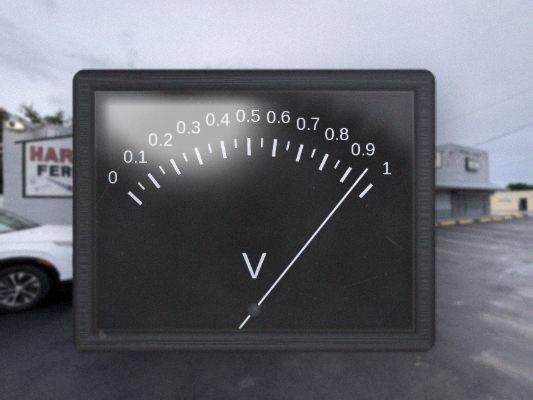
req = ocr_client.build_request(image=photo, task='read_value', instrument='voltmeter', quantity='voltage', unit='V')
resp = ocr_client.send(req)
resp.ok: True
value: 0.95 V
